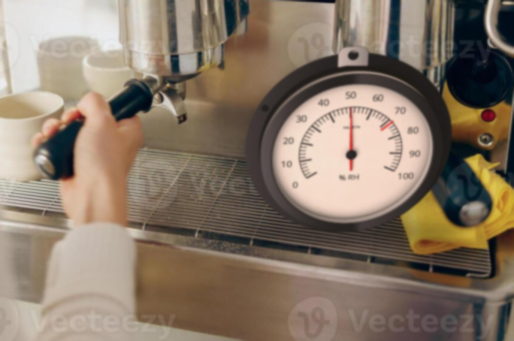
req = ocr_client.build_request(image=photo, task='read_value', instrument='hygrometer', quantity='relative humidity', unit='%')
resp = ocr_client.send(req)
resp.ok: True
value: 50 %
